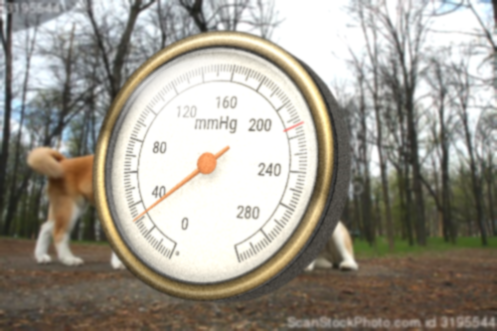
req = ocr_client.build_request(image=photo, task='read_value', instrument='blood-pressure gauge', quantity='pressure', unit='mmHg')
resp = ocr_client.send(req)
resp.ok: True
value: 30 mmHg
